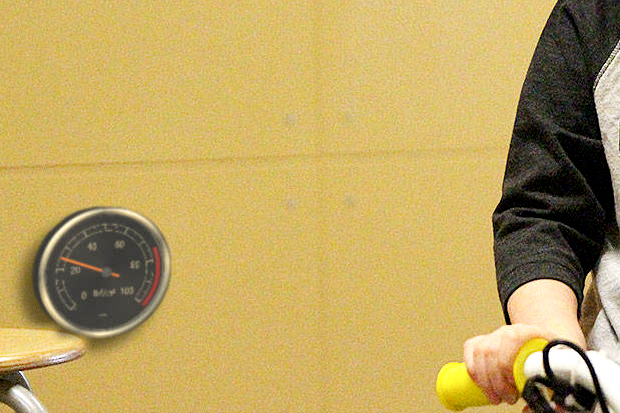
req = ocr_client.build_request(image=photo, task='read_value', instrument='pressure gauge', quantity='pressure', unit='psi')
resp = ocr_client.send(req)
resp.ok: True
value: 25 psi
